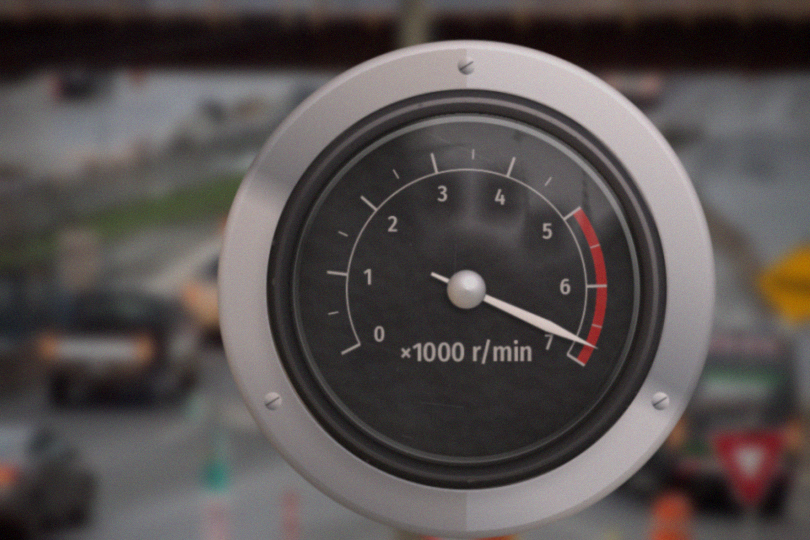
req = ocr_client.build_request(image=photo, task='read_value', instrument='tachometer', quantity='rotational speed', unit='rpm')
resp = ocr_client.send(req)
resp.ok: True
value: 6750 rpm
